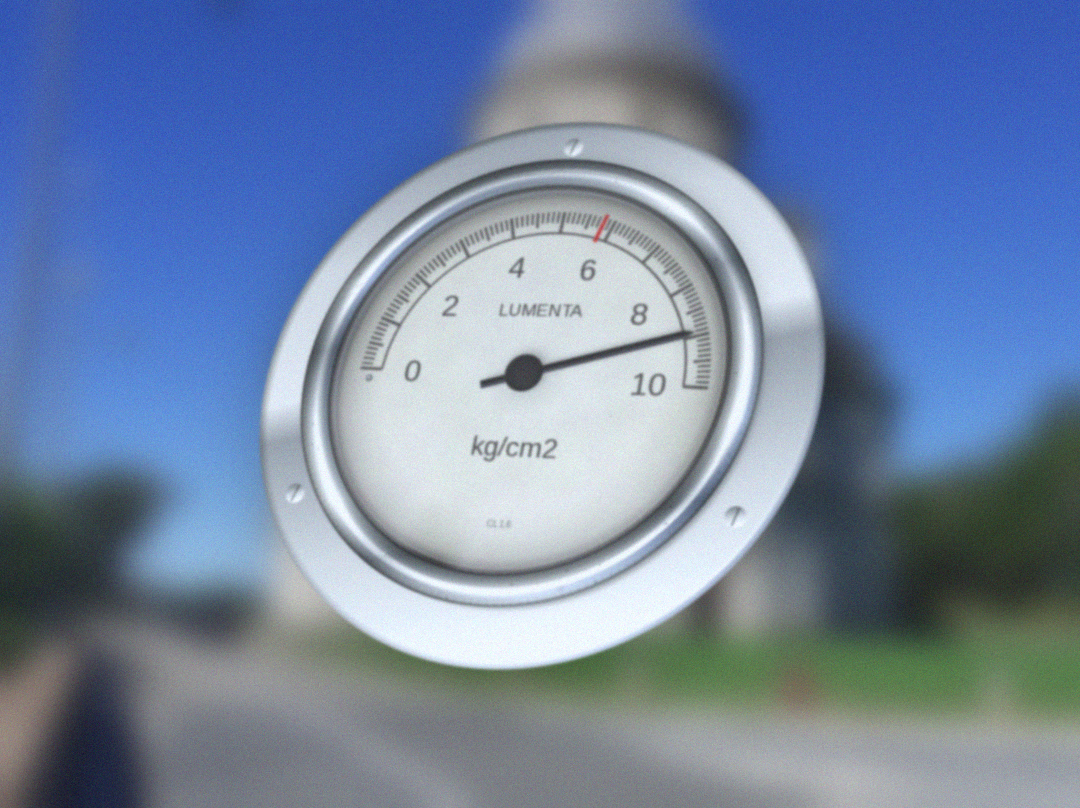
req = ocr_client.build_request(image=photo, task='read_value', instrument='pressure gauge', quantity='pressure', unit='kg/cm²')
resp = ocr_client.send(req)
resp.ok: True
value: 9 kg/cm²
